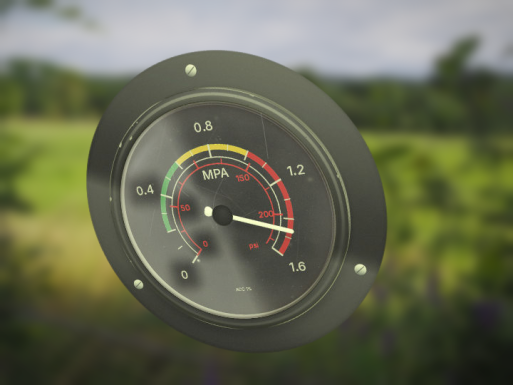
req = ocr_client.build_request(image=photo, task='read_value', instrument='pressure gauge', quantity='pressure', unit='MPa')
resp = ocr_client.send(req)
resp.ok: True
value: 1.45 MPa
